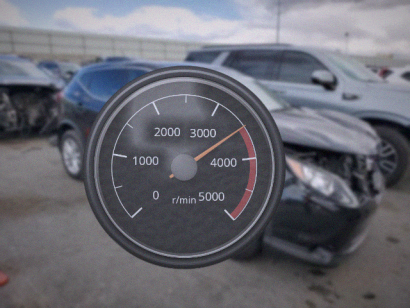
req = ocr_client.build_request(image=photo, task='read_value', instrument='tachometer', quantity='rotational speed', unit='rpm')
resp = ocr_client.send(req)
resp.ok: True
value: 3500 rpm
